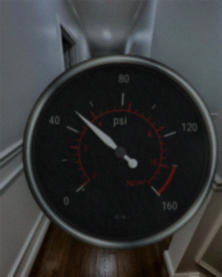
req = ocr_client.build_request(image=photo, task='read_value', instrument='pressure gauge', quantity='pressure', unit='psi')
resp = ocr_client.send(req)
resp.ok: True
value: 50 psi
